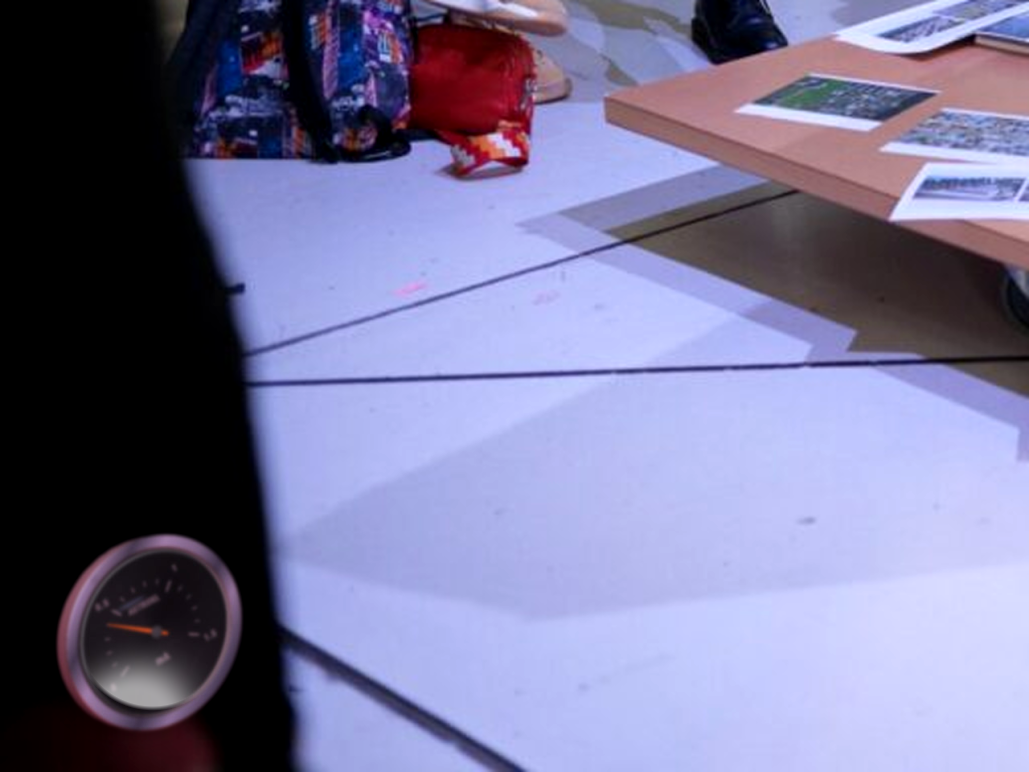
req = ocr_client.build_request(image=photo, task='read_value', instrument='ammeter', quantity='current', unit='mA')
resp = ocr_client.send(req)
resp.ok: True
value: 0.4 mA
